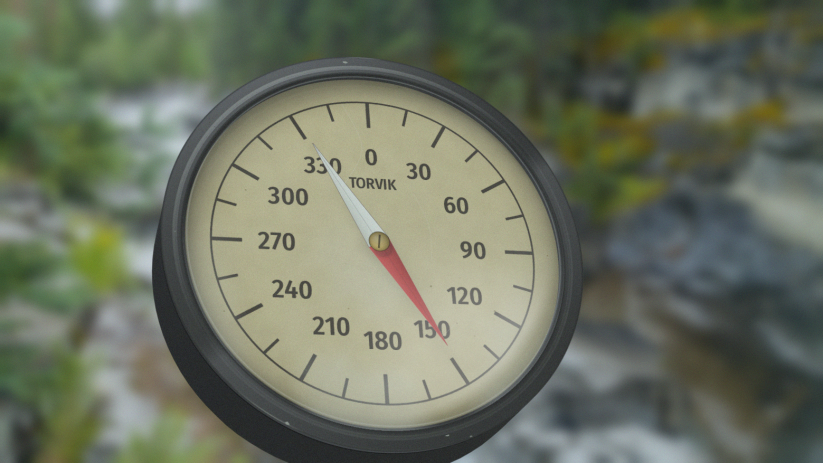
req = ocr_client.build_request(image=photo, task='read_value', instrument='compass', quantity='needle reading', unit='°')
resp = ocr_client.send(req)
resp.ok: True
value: 150 °
